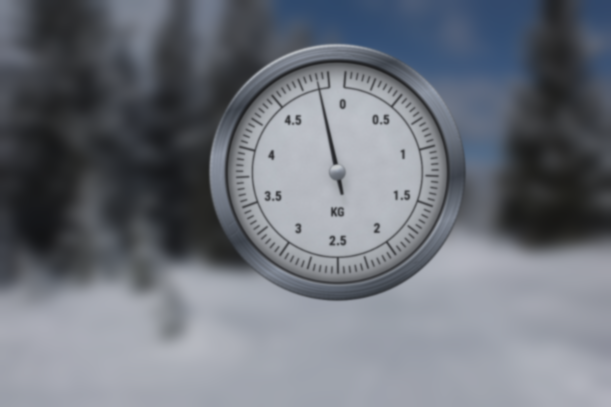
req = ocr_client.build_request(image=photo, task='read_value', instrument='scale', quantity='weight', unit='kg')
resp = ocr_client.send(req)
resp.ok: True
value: 4.9 kg
